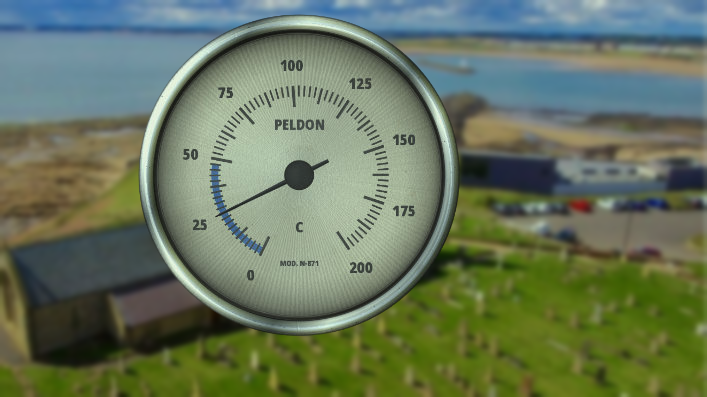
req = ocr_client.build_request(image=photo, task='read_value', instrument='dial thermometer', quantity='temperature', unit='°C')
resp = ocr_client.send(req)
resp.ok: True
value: 25 °C
